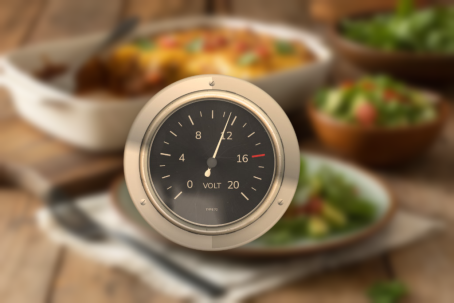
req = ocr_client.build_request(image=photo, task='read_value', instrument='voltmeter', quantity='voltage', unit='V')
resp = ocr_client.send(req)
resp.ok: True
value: 11.5 V
